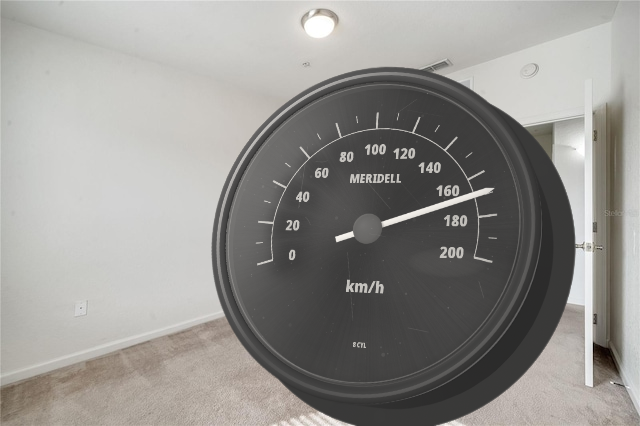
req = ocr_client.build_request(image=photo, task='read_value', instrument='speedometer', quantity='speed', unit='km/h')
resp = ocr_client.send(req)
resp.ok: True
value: 170 km/h
